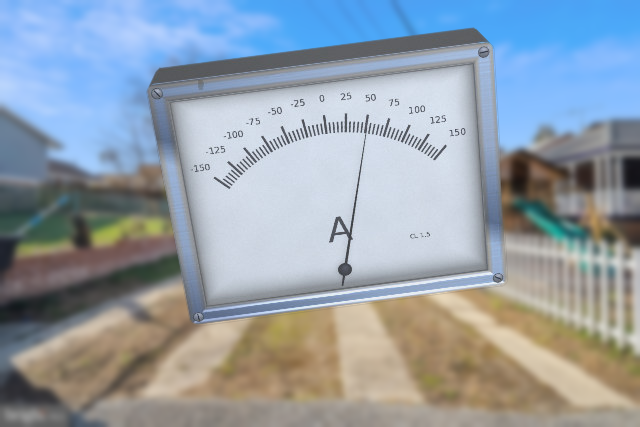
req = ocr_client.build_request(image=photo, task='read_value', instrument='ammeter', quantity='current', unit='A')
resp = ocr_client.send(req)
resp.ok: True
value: 50 A
